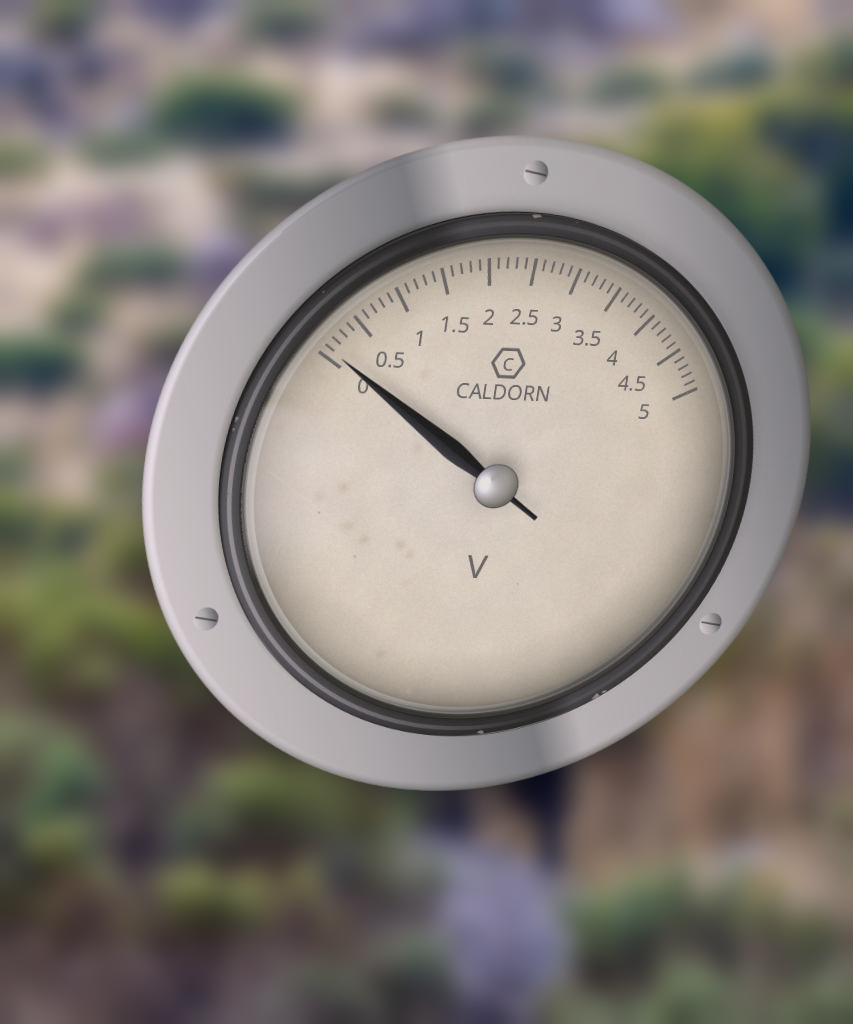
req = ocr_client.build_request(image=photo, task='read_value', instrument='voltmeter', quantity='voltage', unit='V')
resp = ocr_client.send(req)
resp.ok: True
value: 0.1 V
